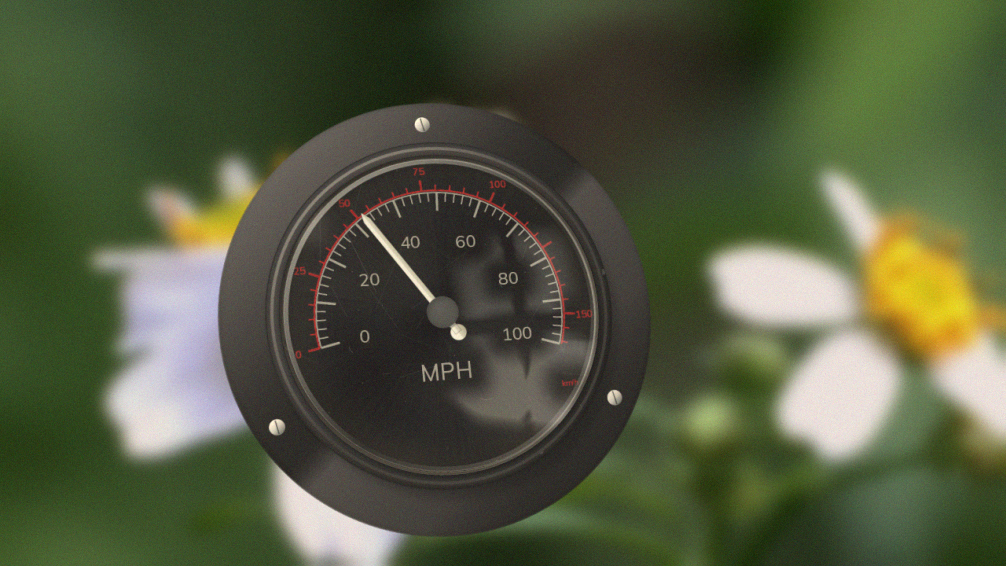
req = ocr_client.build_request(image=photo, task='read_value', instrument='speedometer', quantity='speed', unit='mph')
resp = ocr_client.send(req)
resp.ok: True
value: 32 mph
